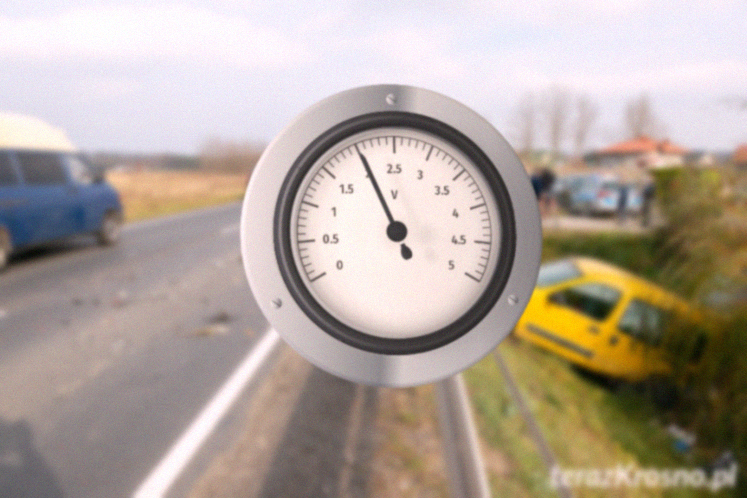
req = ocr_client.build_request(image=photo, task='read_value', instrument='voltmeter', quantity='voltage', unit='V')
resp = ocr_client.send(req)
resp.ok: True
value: 2 V
